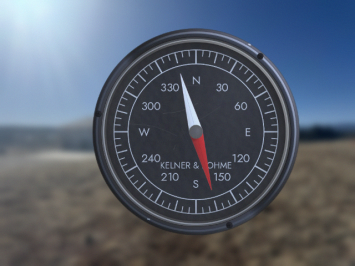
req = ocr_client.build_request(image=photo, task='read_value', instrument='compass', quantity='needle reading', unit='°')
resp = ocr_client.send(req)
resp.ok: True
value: 165 °
